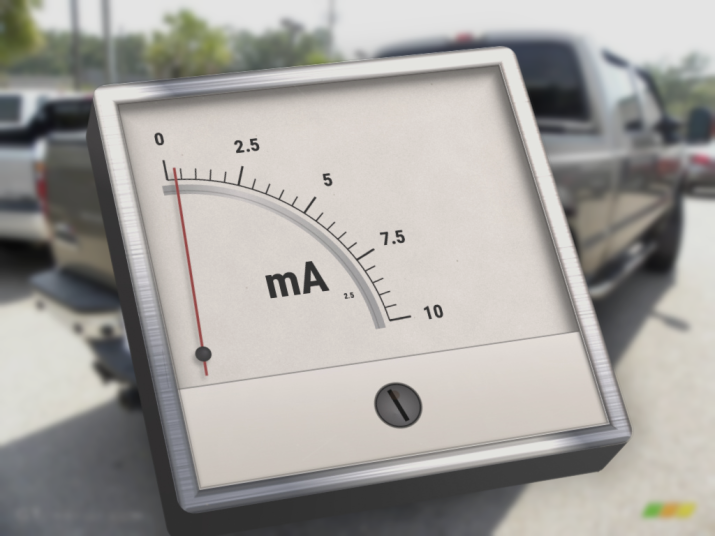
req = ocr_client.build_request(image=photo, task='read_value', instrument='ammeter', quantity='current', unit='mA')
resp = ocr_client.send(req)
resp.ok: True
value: 0.25 mA
